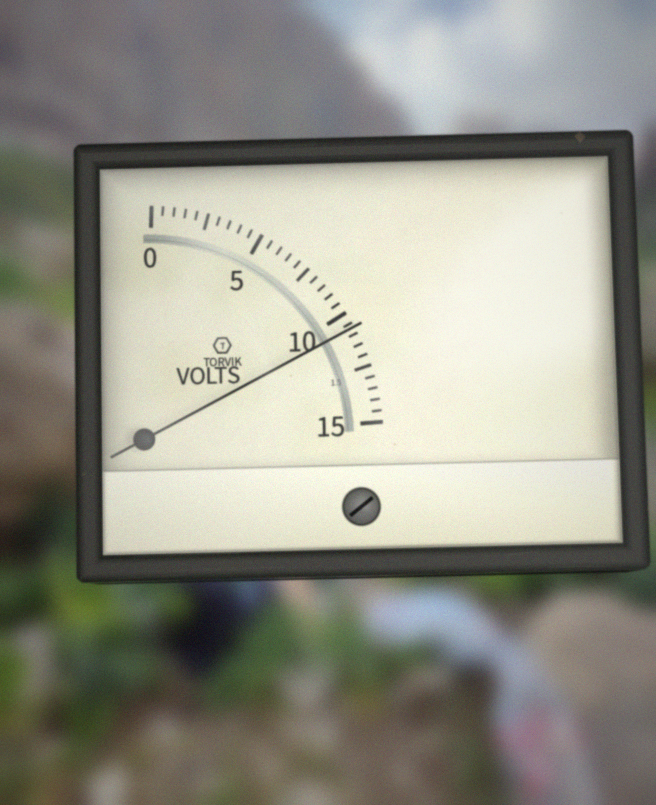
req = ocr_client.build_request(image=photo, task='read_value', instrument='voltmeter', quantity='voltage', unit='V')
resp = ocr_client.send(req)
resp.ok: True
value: 10.75 V
